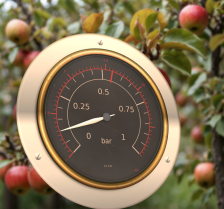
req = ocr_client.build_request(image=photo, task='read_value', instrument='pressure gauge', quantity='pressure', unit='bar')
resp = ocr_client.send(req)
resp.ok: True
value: 0.1 bar
